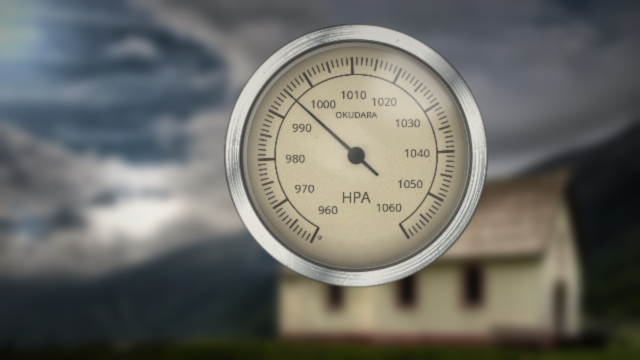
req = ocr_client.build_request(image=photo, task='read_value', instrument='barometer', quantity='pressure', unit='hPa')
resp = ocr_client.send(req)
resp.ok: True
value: 995 hPa
